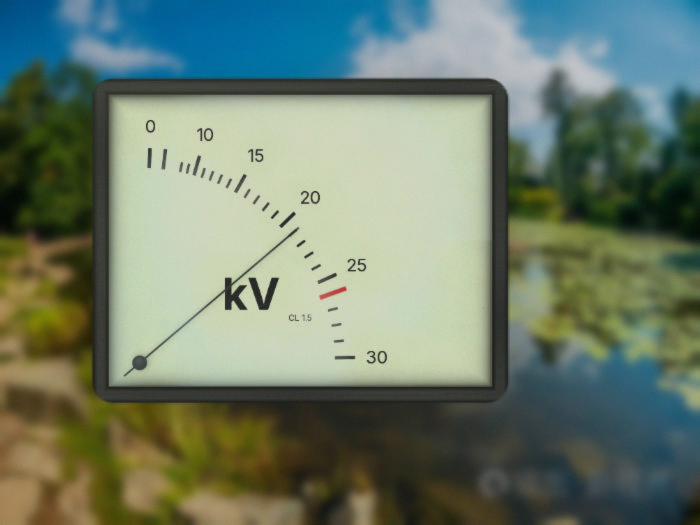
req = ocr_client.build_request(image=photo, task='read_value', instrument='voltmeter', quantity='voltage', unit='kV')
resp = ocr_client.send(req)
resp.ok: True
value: 21 kV
